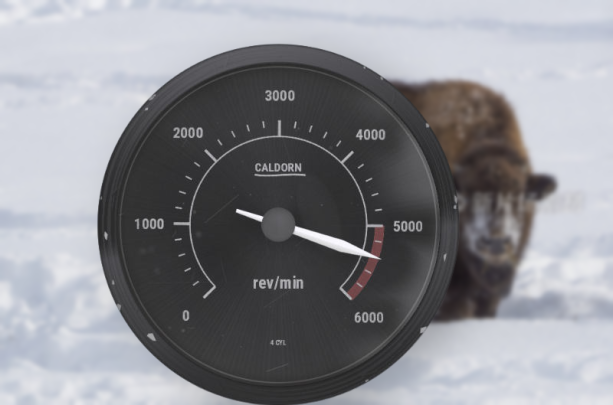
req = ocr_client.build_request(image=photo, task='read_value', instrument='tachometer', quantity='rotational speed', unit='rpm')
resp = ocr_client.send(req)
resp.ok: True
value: 5400 rpm
